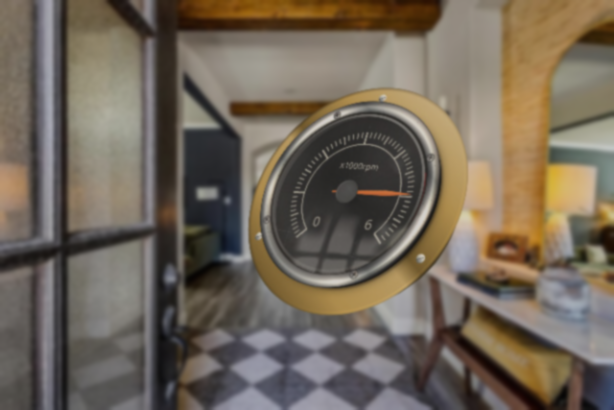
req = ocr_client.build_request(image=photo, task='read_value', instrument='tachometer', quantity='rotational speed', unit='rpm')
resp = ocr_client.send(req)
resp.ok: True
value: 5000 rpm
